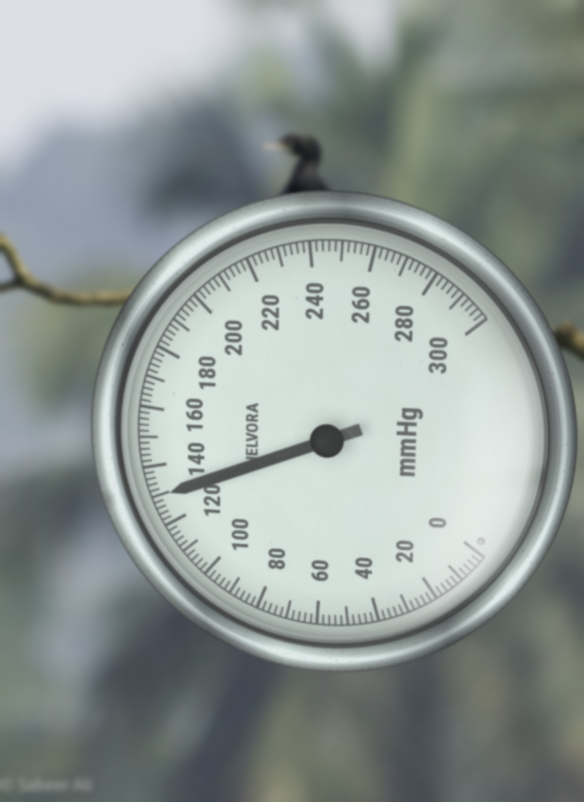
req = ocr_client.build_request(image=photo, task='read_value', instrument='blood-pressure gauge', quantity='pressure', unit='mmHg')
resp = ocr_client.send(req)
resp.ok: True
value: 130 mmHg
